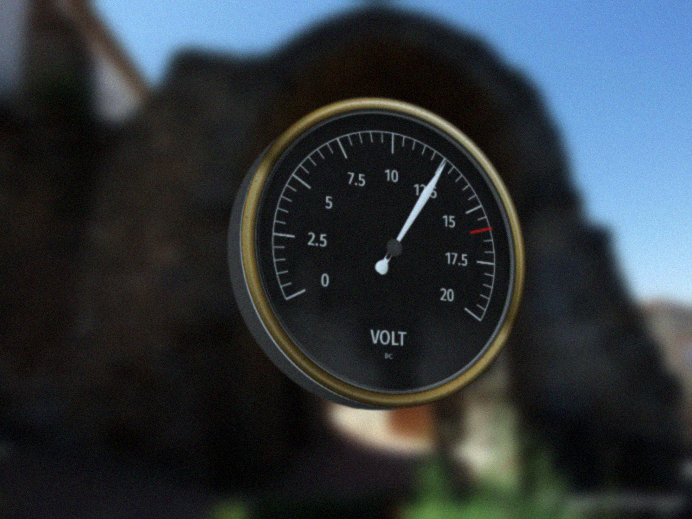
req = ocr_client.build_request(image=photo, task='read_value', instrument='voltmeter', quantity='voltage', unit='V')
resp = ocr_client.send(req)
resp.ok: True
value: 12.5 V
